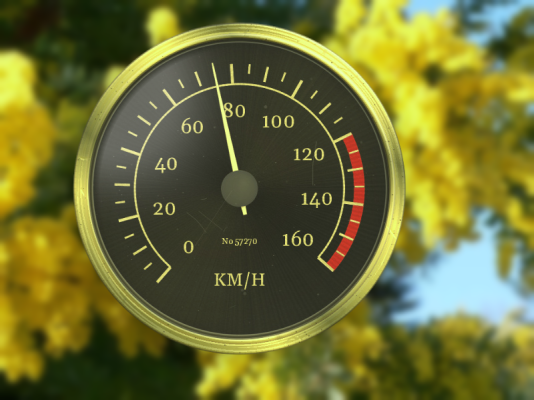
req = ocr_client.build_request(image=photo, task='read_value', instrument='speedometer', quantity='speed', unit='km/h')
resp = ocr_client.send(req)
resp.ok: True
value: 75 km/h
